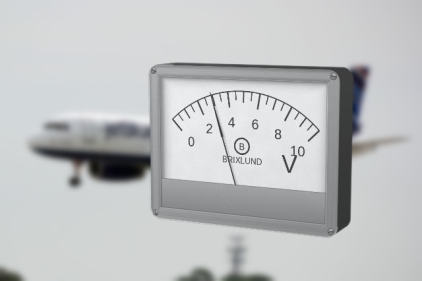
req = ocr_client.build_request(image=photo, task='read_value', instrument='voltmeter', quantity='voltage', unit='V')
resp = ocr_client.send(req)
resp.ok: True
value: 3 V
